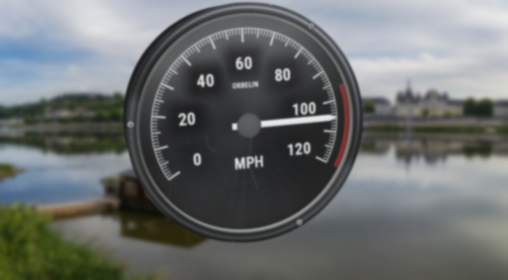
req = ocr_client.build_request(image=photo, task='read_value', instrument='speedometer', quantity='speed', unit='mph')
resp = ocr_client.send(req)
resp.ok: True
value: 105 mph
